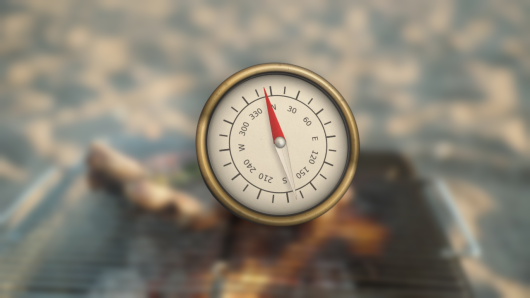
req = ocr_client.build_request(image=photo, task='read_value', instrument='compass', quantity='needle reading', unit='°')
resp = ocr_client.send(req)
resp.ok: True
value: 352.5 °
